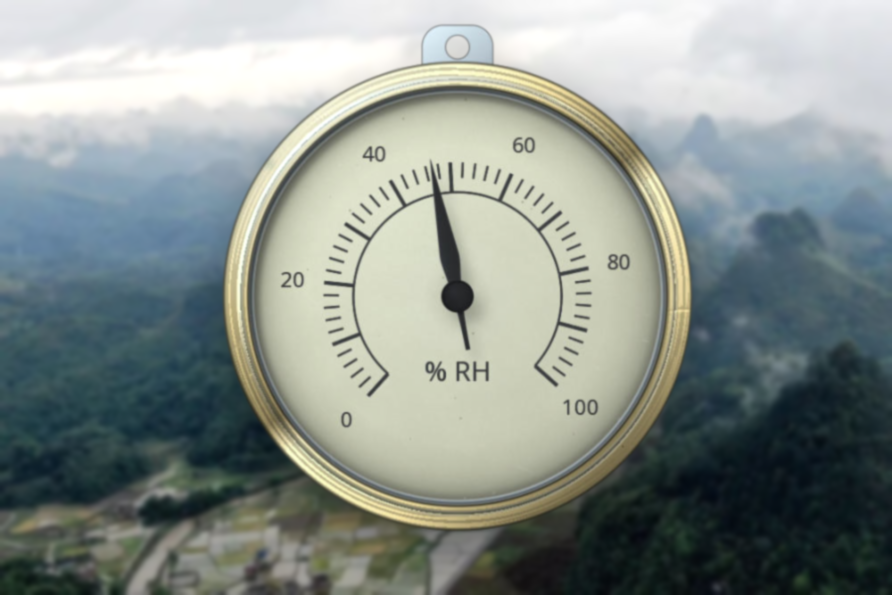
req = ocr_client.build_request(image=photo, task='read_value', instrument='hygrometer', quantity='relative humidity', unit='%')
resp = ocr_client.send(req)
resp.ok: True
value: 47 %
